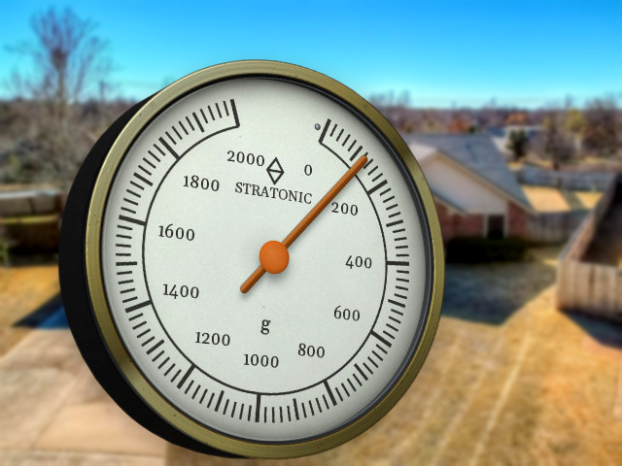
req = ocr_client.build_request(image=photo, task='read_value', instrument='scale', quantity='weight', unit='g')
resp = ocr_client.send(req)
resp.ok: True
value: 120 g
